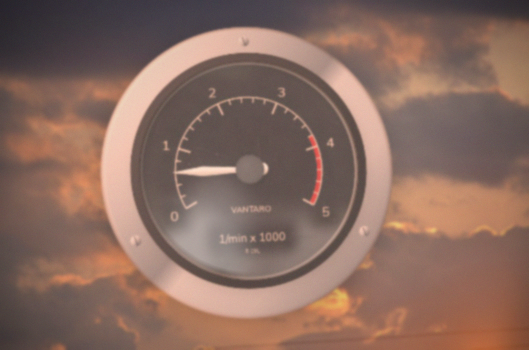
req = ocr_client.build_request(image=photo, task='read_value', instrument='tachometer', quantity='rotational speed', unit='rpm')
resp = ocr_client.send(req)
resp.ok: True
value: 600 rpm
